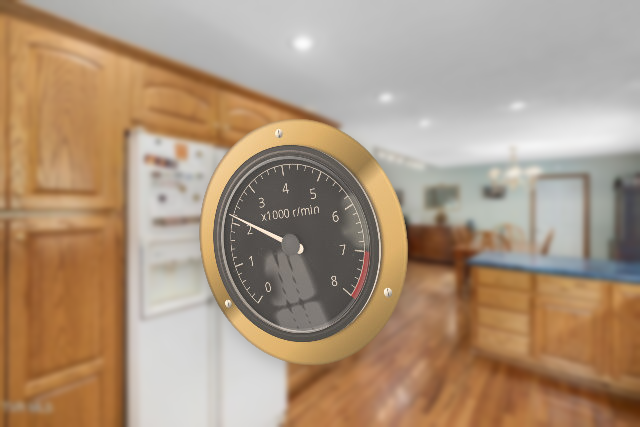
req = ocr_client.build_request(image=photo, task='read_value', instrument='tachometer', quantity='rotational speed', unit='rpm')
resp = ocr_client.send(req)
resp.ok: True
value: 2200 rpm
